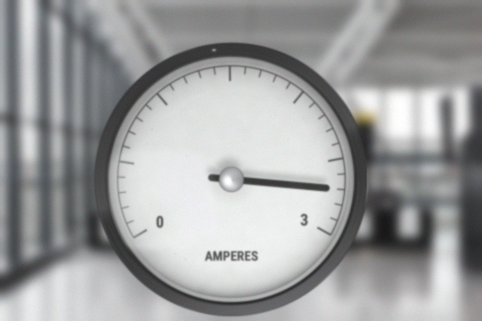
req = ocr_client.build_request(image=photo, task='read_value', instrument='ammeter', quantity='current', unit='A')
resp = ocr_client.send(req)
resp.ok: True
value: 2.7 A
